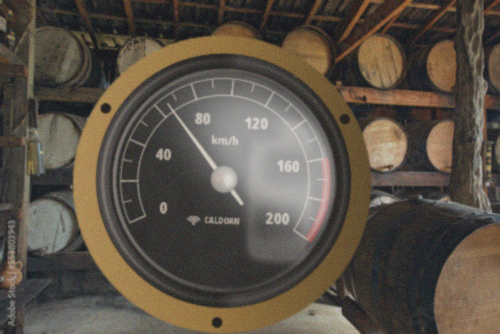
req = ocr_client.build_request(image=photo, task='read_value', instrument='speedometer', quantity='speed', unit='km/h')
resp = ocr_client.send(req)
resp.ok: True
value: 65 km/h
